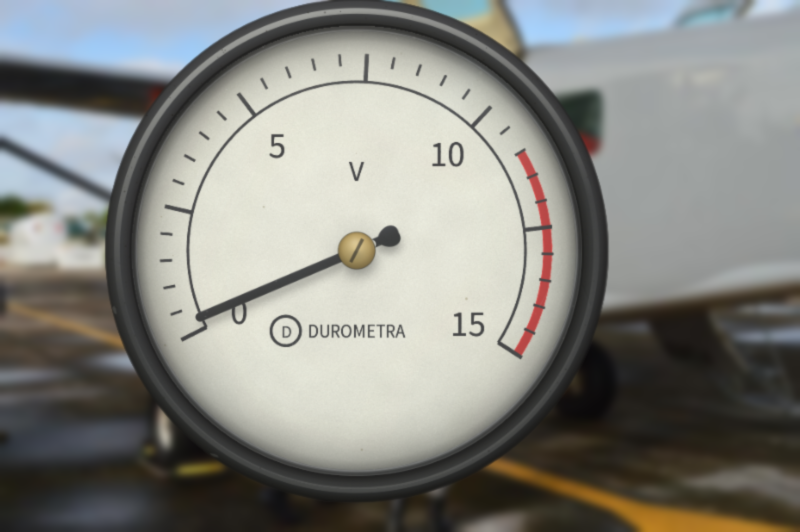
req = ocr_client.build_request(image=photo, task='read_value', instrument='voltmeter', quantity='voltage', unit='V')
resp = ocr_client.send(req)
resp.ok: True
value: 0.25 V
